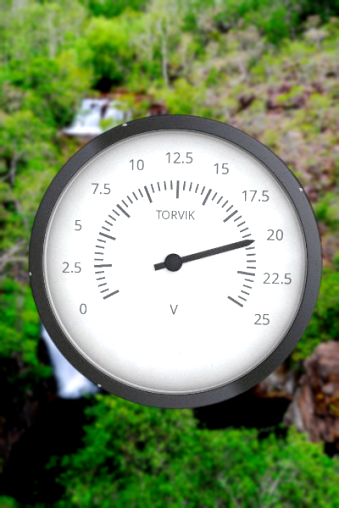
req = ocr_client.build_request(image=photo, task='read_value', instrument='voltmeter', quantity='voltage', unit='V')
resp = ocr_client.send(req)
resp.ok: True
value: 20 V
